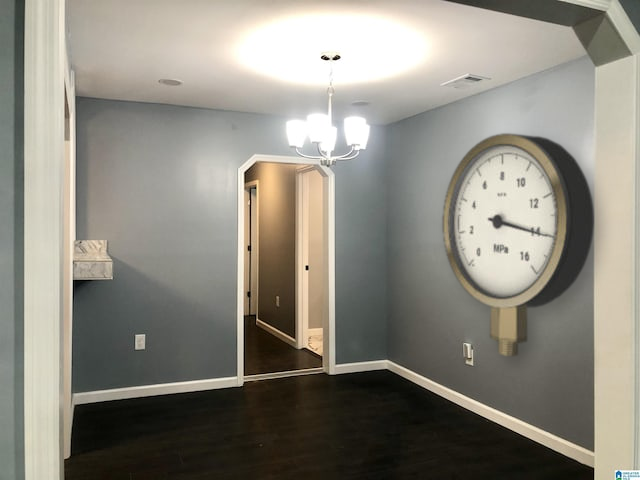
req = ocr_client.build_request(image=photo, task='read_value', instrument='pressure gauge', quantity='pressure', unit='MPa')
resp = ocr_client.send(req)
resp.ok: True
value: 14 MPa
